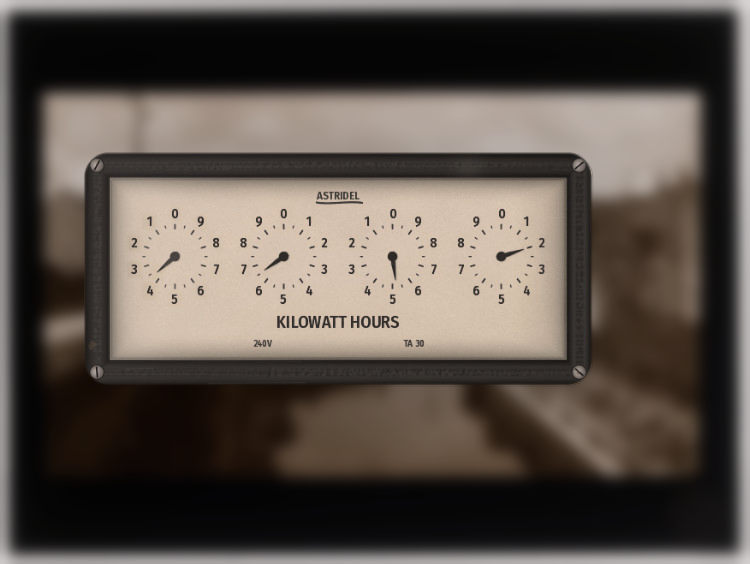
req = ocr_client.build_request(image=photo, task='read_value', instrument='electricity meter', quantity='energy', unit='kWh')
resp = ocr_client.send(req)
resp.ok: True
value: 3652 kWh
